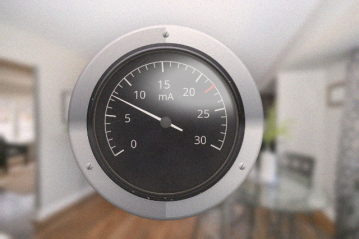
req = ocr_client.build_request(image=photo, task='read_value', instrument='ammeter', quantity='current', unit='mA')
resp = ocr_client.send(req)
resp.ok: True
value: 7.5 mA
